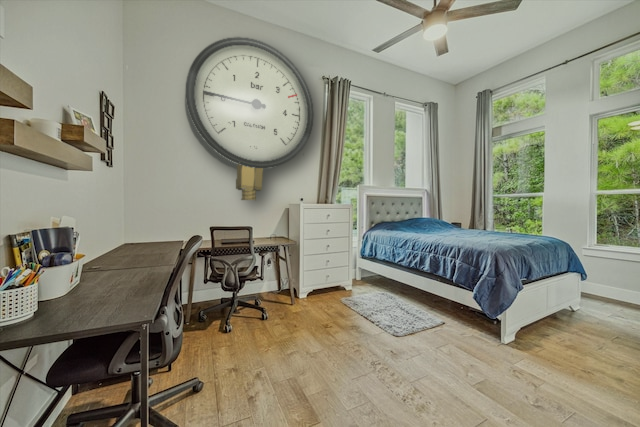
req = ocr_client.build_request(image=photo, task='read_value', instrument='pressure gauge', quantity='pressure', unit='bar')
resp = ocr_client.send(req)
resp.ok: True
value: 0 bar
